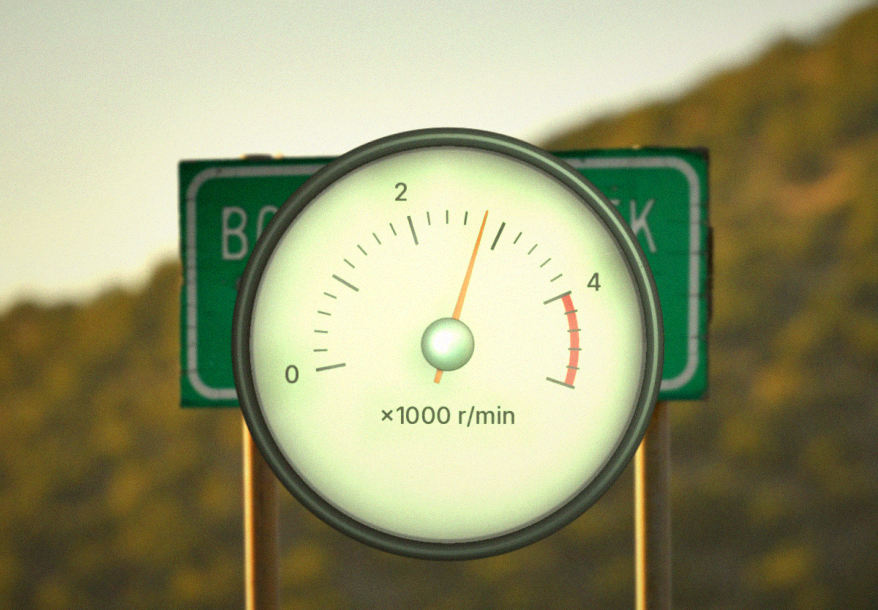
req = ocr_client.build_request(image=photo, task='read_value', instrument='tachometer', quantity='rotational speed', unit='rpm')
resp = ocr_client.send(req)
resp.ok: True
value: 2800 rpm
